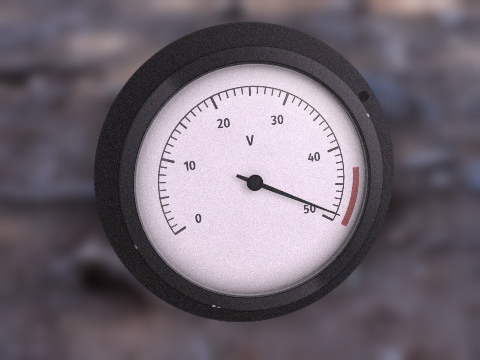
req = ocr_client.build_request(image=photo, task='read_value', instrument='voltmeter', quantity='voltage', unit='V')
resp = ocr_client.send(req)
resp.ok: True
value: 49 V
